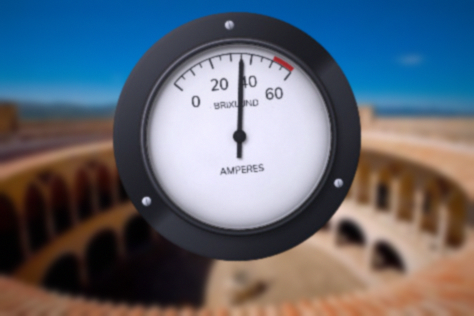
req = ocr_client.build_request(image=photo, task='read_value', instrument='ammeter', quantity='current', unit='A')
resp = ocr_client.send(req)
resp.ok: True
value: 35 A
